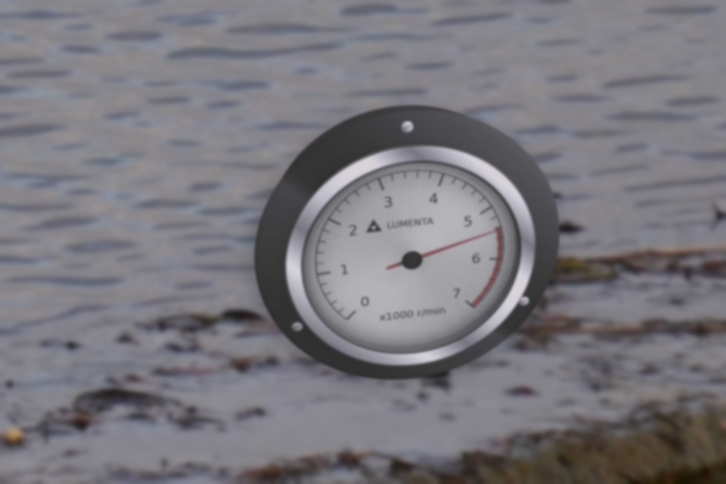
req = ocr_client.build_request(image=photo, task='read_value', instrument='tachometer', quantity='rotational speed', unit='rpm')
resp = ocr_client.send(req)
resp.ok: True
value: 5400 rpm
